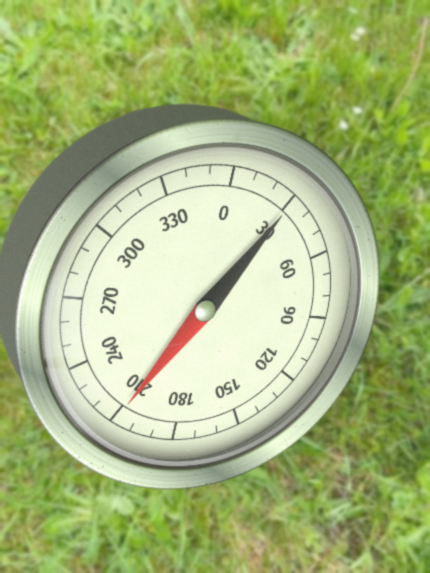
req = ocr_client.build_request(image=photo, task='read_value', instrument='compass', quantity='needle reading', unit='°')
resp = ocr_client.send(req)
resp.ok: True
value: 210 °
